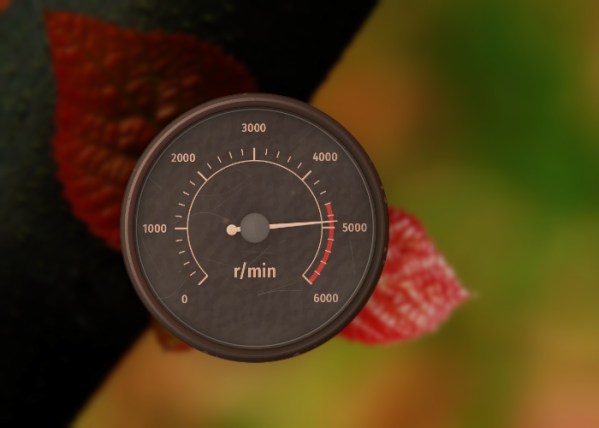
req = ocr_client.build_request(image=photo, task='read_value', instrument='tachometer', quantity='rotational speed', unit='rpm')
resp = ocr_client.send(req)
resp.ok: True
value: 4900 rpm
